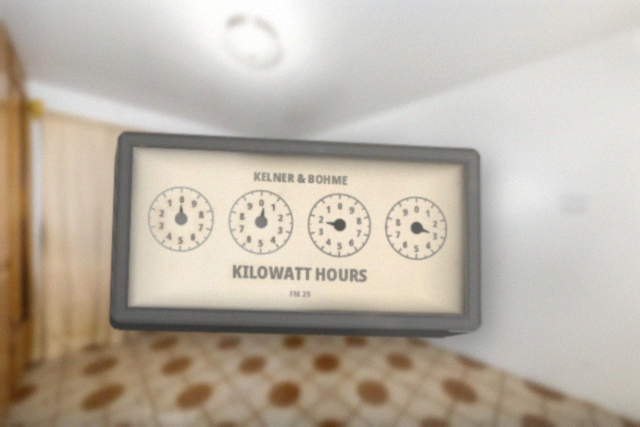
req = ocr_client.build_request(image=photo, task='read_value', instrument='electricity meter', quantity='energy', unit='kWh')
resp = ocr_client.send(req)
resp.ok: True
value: 23 kWh
